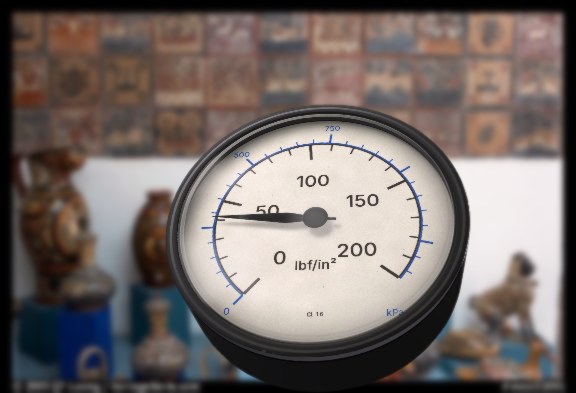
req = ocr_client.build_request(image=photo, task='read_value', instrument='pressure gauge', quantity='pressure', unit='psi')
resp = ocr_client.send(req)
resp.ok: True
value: 40 psi
